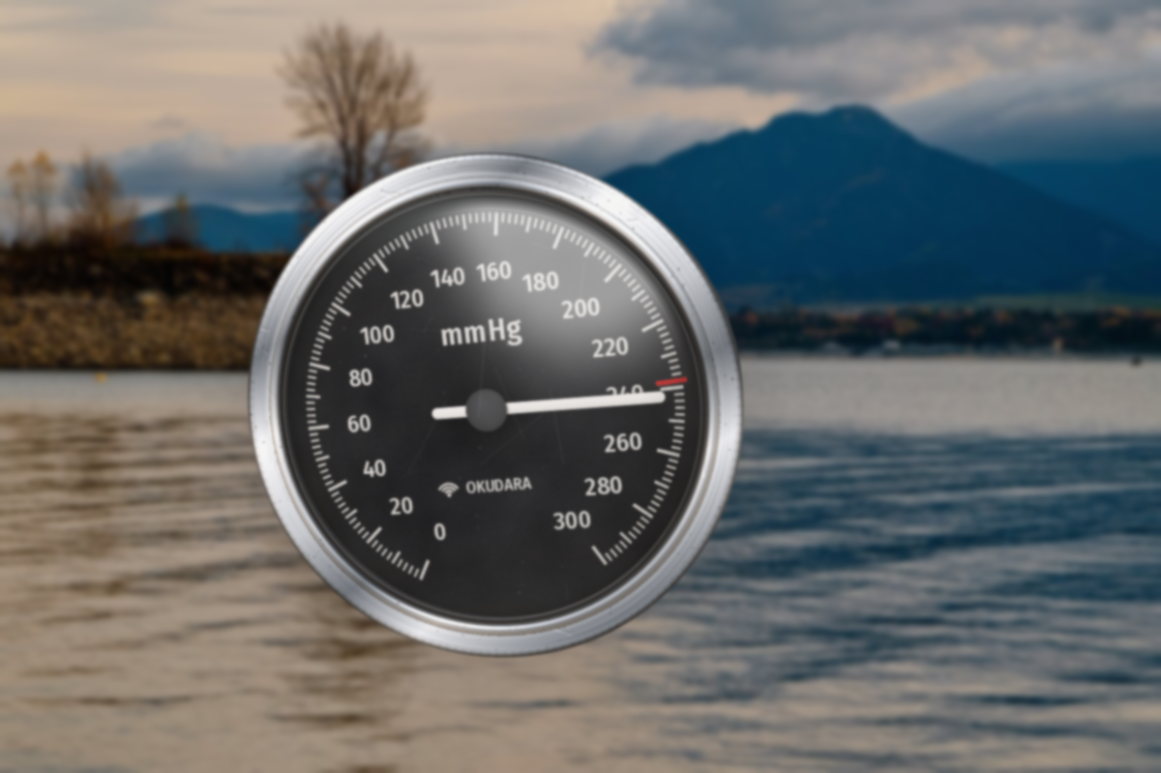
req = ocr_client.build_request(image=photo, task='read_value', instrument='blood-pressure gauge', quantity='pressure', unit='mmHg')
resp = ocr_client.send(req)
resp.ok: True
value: 242 mmHg
